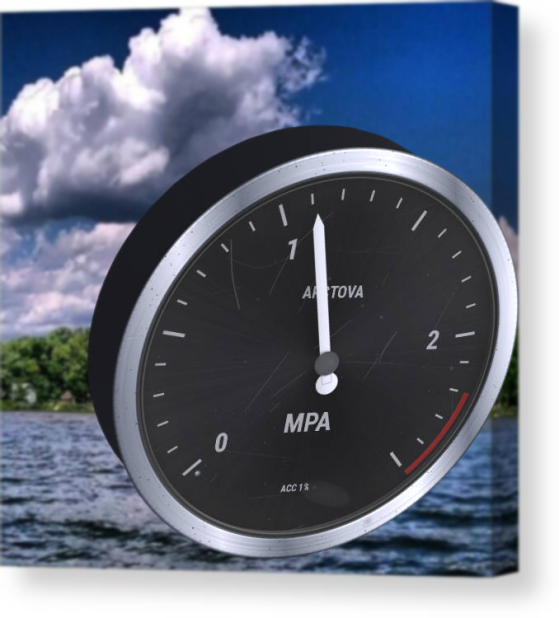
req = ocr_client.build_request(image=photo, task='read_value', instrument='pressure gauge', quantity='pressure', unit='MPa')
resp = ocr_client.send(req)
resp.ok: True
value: 1.1 MPa
